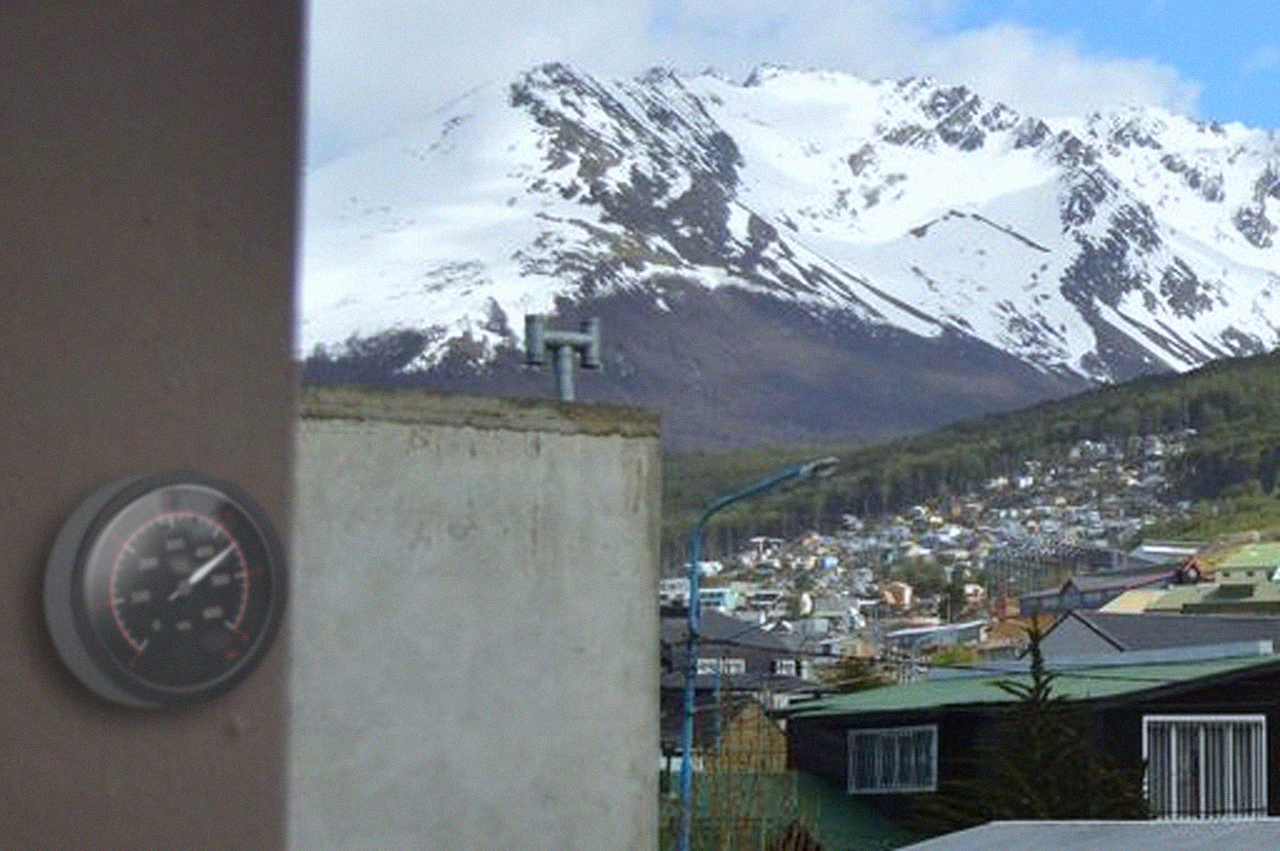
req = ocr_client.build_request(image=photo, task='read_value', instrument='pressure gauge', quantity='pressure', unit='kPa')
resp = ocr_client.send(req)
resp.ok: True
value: 440 kPa
